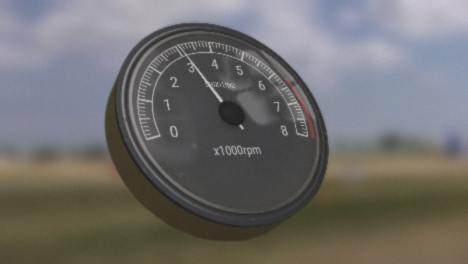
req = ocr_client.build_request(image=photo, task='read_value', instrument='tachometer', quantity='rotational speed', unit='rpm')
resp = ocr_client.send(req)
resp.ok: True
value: 3000 rpm
